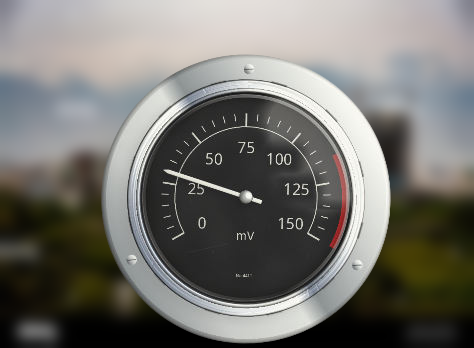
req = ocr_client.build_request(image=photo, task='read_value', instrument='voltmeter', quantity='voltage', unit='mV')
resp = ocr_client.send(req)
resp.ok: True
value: 30 mV
